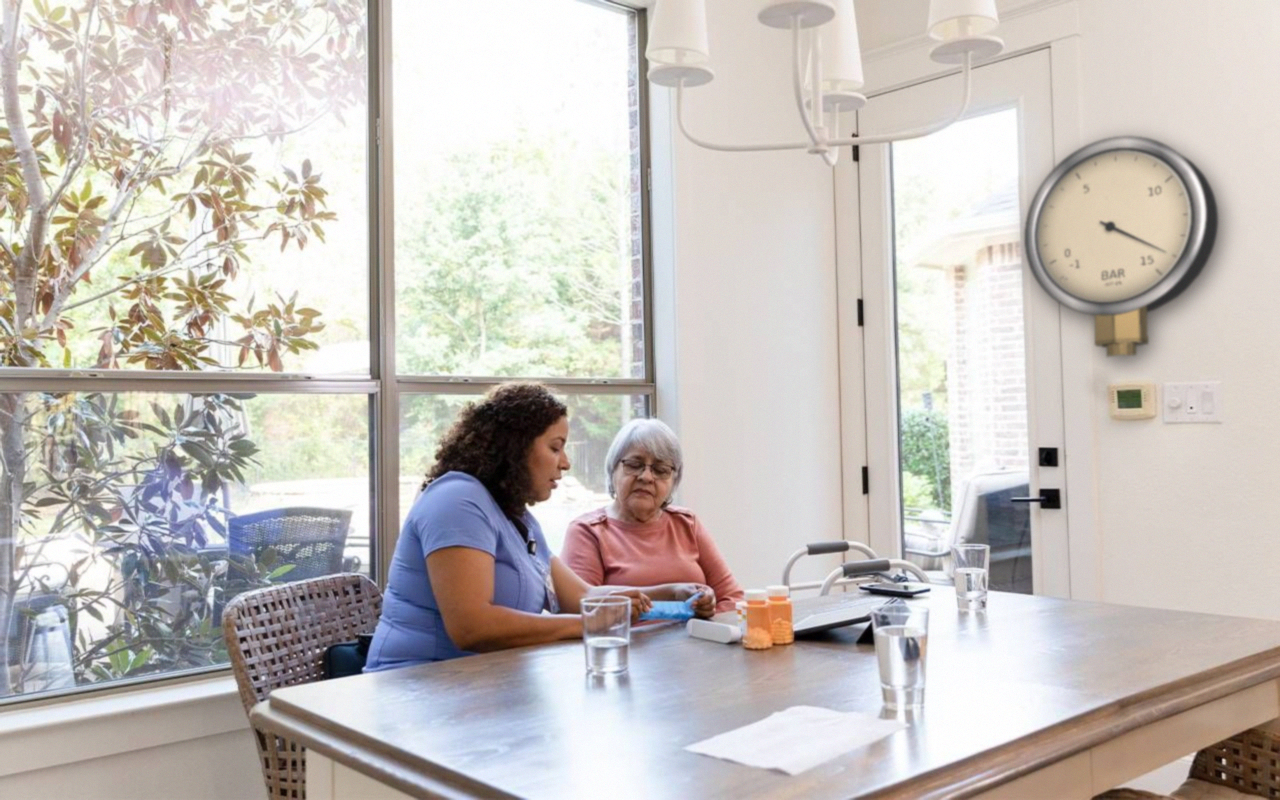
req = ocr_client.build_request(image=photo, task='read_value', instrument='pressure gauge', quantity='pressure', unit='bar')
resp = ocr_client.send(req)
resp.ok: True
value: 14 bar
